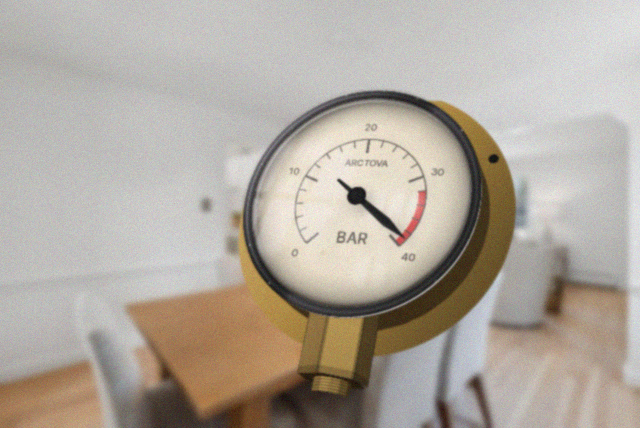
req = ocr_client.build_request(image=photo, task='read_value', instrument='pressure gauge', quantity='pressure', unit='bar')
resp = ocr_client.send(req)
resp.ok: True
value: 39 bar
